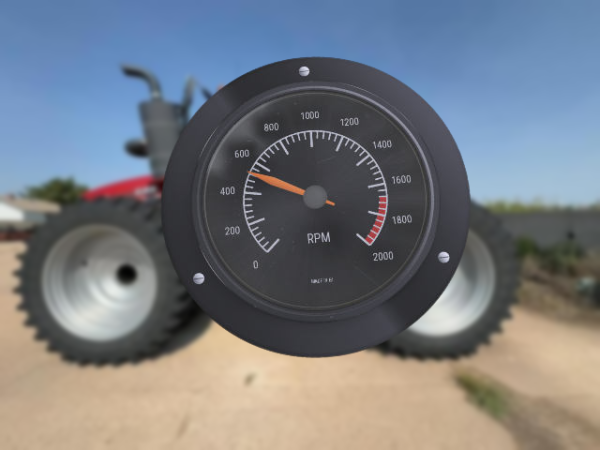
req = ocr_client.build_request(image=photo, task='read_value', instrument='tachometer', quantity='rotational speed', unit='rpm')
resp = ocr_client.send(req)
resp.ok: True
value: 520 rpm
